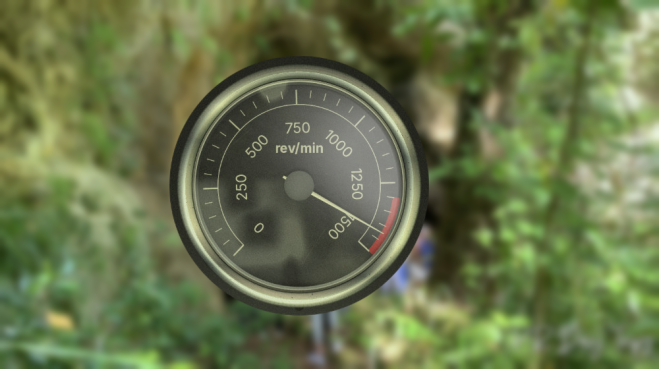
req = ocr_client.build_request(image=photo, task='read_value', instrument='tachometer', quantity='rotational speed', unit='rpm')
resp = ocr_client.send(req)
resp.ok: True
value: 1425 rpm
